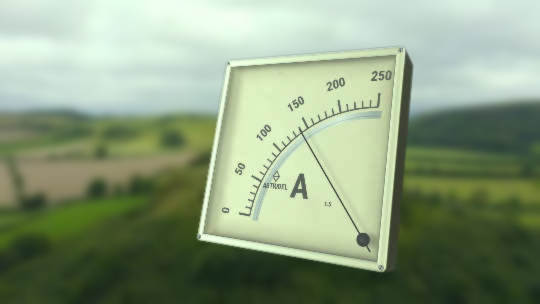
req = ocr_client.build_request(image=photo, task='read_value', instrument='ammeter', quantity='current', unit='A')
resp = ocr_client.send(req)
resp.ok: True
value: 140 A
